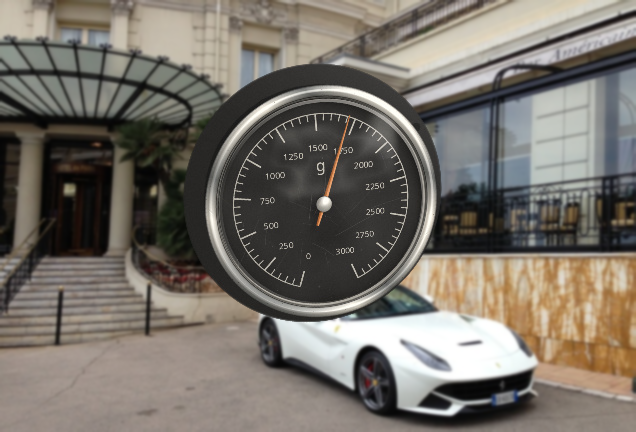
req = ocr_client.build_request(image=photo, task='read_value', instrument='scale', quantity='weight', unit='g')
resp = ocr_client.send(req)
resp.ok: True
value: 1700 g
